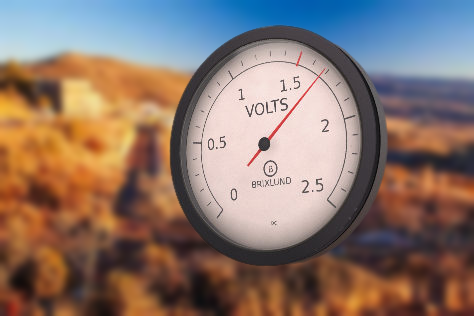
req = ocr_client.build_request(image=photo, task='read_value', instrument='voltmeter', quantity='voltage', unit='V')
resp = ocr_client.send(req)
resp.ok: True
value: 1.7 V
